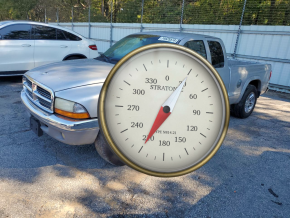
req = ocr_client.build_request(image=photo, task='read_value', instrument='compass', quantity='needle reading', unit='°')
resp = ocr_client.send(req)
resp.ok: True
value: 210 °
